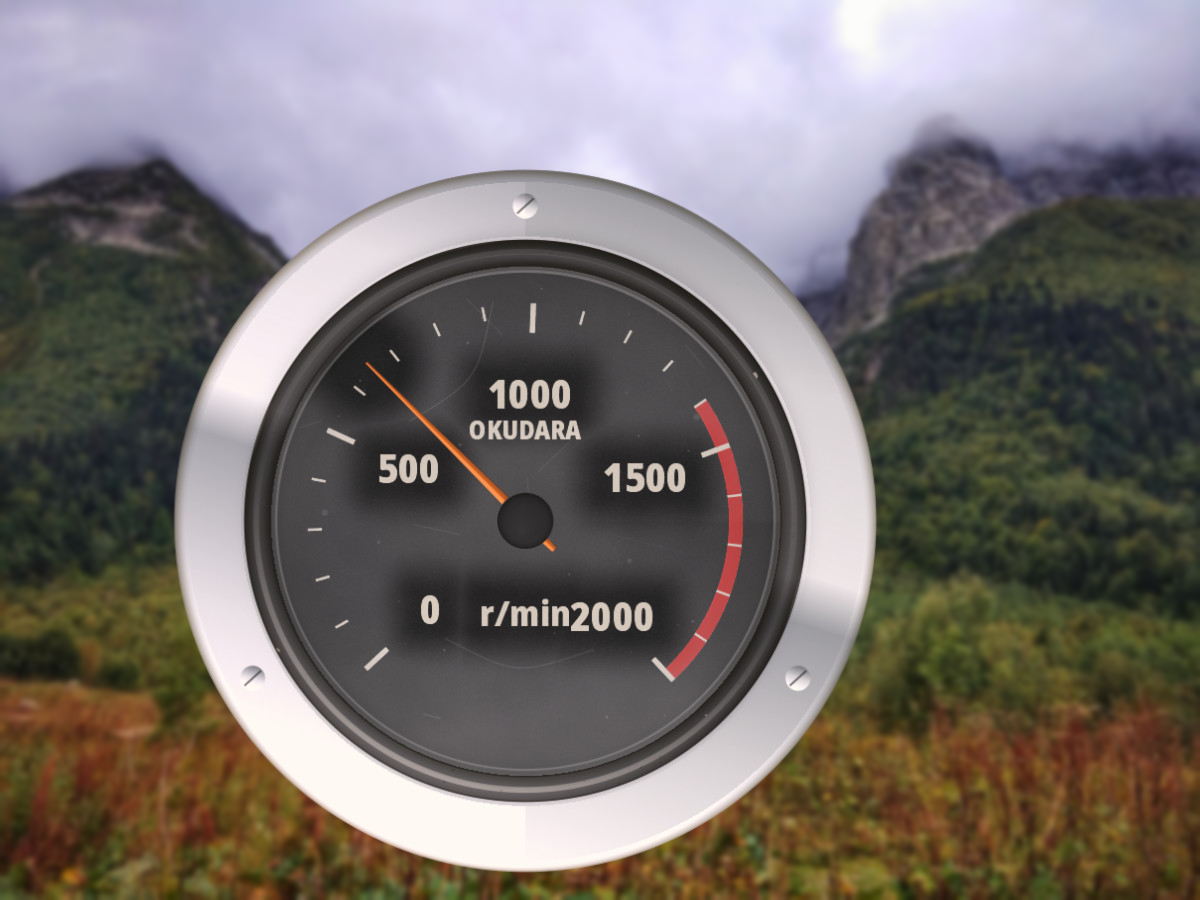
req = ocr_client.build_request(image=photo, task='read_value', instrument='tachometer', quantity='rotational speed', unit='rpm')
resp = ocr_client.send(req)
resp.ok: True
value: 650 rpm
